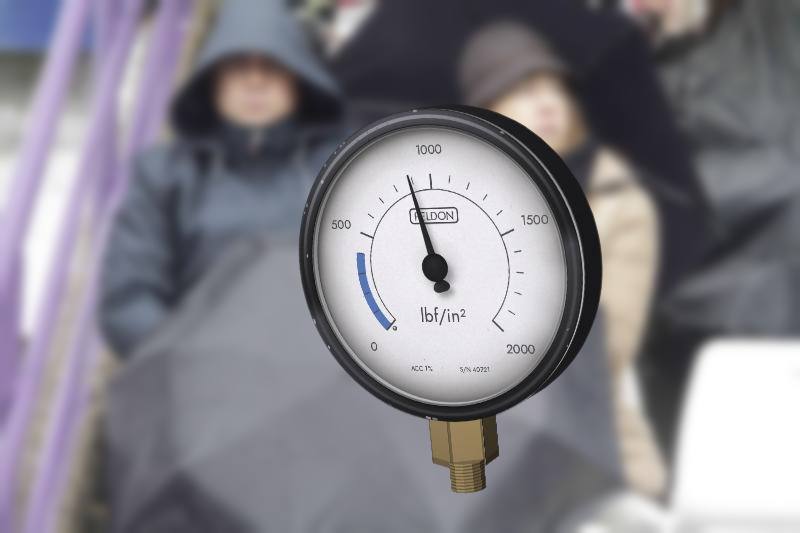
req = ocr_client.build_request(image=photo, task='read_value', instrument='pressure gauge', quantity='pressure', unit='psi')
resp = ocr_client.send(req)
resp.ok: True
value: 900 psi
